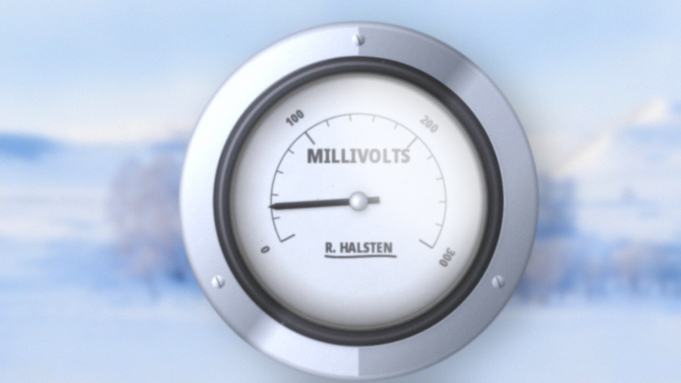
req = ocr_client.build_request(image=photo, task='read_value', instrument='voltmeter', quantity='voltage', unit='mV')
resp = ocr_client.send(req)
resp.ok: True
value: 30 mV
